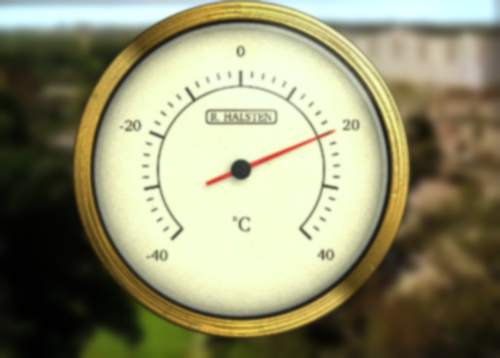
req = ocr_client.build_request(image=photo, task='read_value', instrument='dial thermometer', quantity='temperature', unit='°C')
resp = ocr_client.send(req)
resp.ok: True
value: 20 °C
